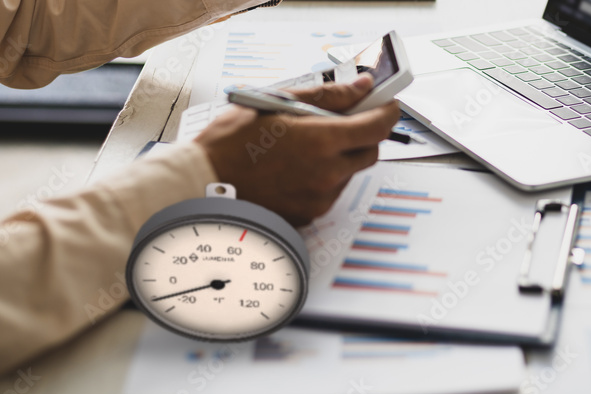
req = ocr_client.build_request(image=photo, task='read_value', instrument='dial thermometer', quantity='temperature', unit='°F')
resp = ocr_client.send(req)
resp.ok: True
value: -10 °F
